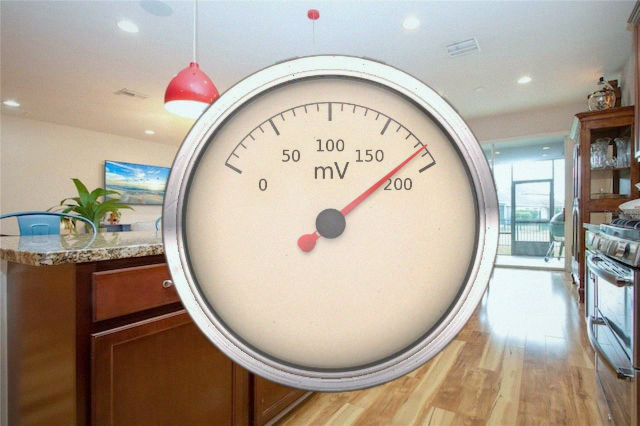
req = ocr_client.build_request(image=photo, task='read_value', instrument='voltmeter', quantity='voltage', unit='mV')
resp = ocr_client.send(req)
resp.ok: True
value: 185 mV
